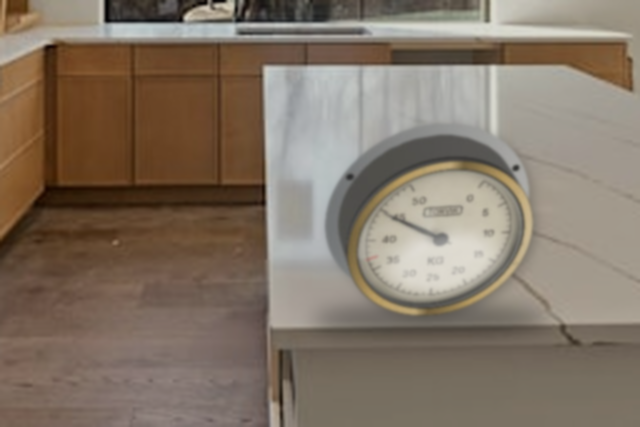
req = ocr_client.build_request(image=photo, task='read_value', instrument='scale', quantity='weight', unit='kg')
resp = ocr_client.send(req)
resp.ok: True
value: 45 kg
